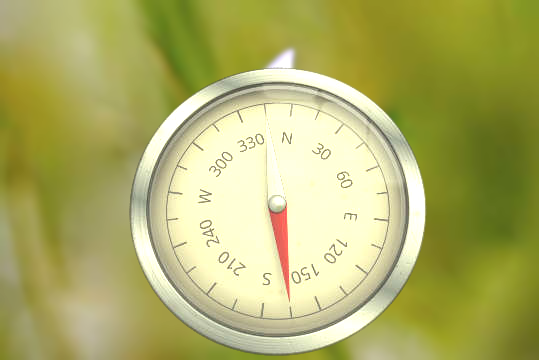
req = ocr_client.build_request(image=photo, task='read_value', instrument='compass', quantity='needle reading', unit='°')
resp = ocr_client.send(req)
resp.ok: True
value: 165 °
